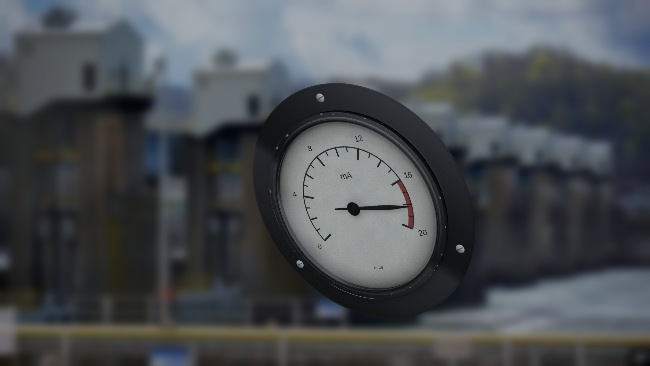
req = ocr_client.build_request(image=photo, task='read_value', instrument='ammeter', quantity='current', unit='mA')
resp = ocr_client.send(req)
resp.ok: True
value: 18 mA
